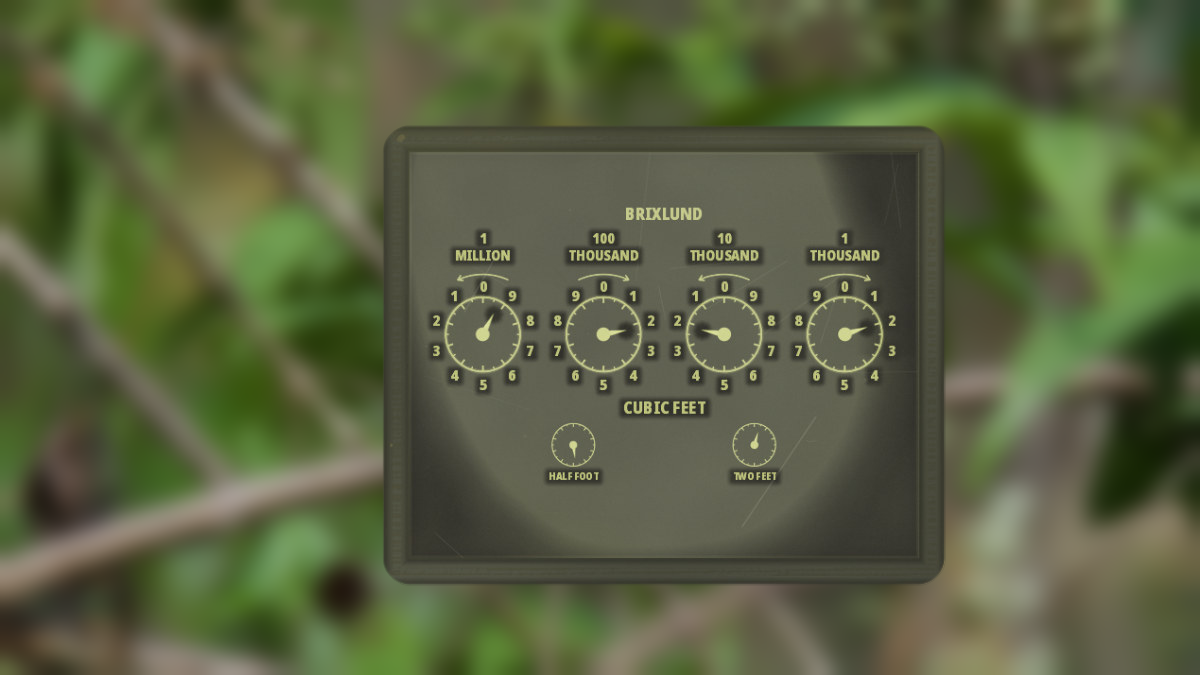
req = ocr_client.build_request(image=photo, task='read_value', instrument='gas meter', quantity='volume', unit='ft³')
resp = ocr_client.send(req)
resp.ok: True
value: 922200 ft³
